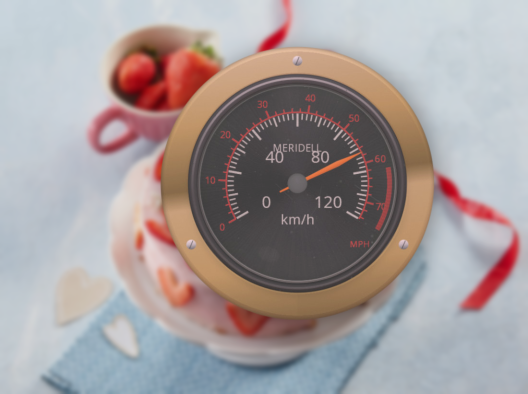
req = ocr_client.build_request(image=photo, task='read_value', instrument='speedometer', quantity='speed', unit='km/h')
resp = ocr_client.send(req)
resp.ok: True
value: 92 km/h
